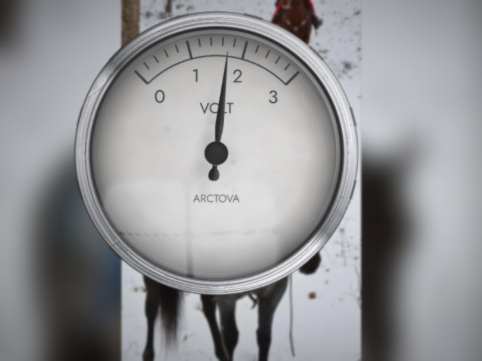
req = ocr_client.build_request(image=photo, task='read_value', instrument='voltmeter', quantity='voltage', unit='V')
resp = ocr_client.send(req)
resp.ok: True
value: 1.7 V
